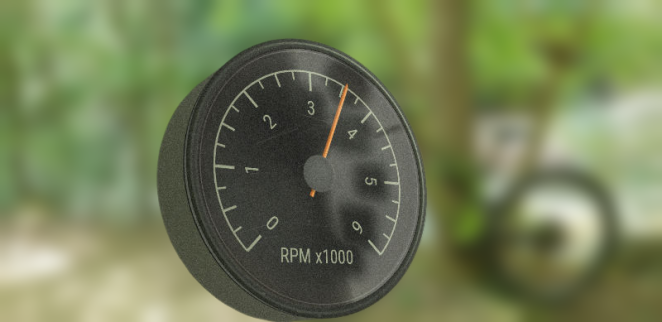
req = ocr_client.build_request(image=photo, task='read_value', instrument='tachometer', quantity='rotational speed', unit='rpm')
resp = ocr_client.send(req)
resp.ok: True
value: 3500 rpm
